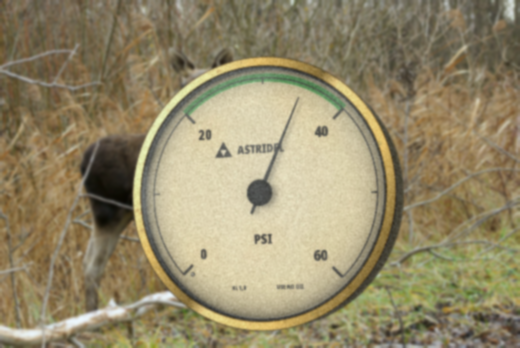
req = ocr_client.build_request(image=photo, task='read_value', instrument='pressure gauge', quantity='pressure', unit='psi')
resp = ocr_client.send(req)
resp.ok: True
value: 35 psi
